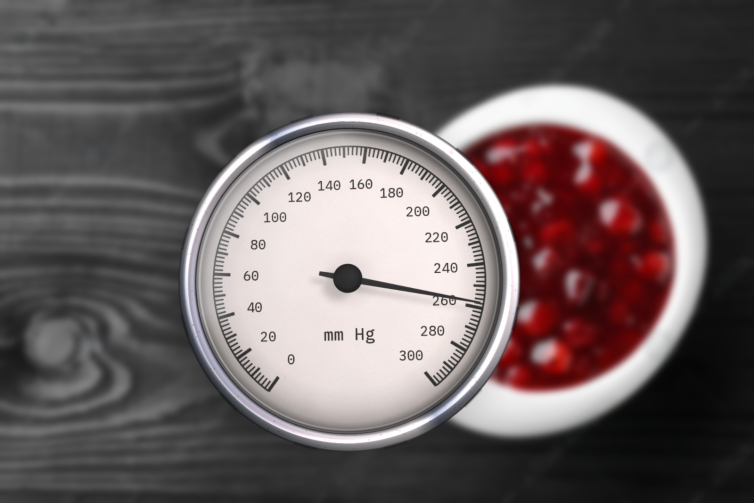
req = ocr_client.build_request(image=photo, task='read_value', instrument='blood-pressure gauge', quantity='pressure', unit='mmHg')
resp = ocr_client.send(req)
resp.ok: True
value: 258 mmHg
